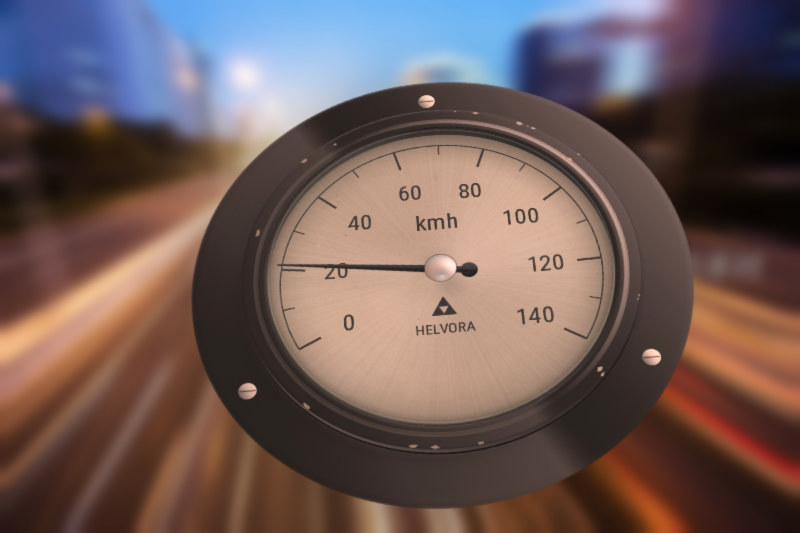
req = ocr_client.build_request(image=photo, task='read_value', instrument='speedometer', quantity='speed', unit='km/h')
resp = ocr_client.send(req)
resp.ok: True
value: 20 km/h
